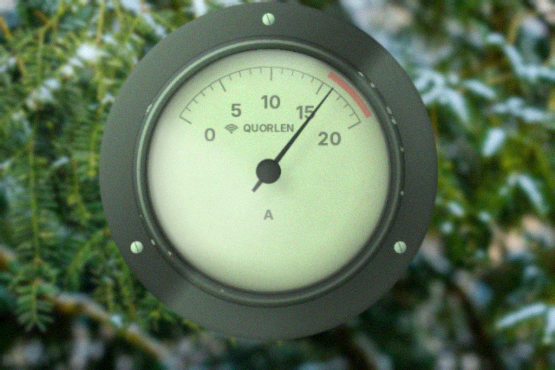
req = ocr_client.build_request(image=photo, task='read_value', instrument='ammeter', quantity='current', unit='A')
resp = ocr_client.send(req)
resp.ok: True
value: 16 A
